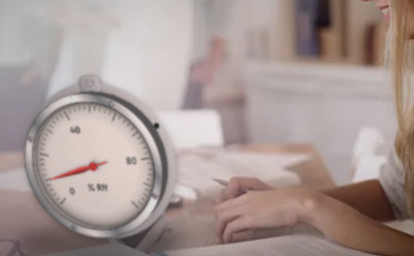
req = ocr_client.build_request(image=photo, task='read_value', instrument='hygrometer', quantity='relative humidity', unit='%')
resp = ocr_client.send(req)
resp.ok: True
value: 10 %
